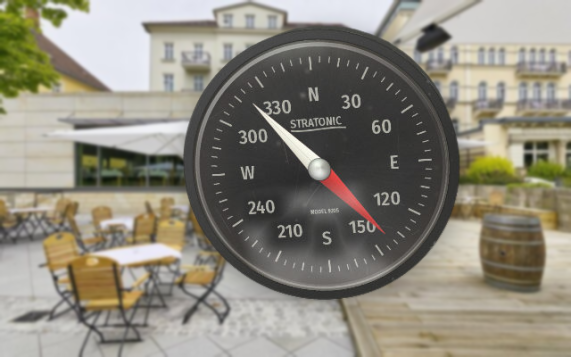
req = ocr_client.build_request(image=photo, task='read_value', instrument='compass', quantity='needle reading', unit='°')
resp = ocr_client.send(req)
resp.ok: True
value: 140 °
